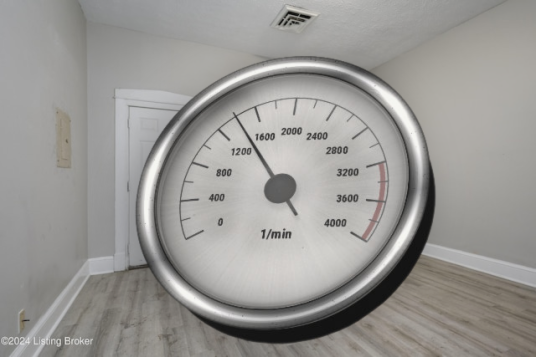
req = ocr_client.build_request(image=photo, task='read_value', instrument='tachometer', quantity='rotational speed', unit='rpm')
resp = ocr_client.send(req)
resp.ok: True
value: 1400 rpm
